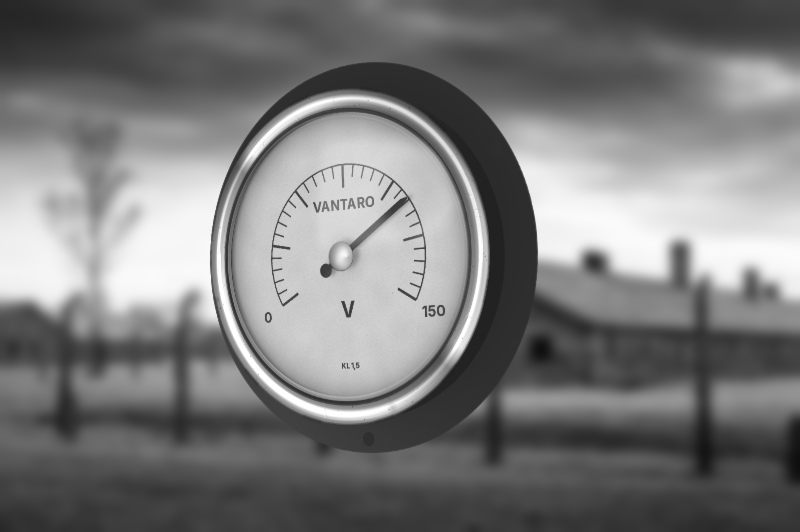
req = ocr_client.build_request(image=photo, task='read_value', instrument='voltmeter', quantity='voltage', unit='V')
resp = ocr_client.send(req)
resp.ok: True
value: 110 V
